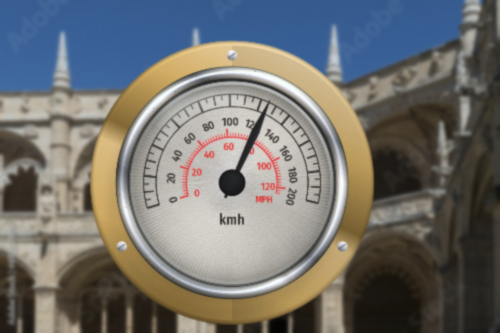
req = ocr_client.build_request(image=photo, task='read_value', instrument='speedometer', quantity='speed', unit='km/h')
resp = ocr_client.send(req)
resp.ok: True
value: 125 km/h
